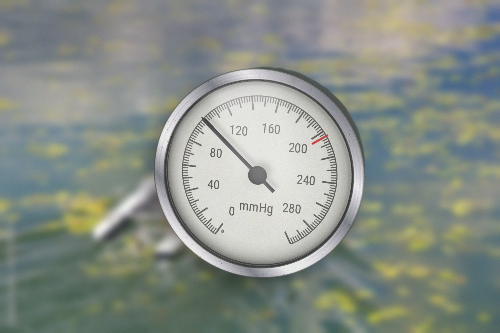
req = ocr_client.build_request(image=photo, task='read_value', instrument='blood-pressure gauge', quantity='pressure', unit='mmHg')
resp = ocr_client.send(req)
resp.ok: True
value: 100 mmHg
